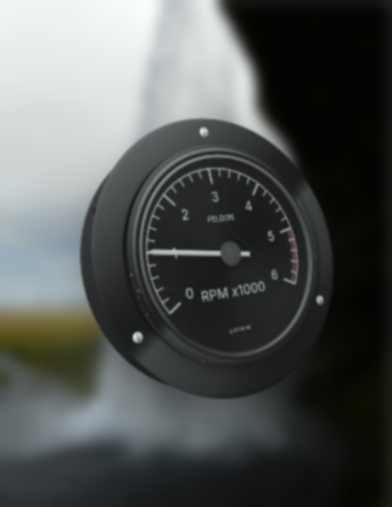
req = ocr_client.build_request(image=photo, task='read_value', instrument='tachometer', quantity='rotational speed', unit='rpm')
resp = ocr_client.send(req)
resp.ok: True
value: 1000 rpm
